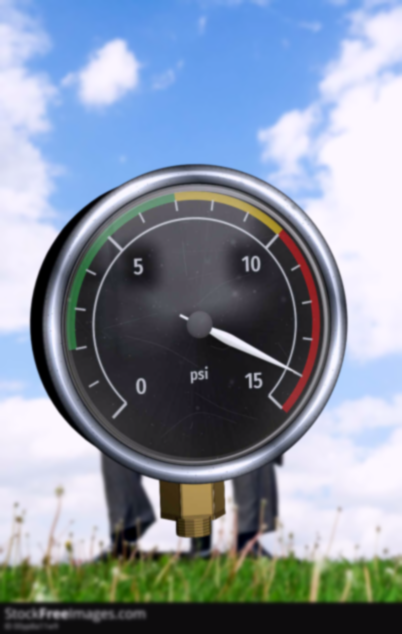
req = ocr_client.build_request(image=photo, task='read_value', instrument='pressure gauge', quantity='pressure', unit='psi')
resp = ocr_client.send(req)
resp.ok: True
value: 14 psi
